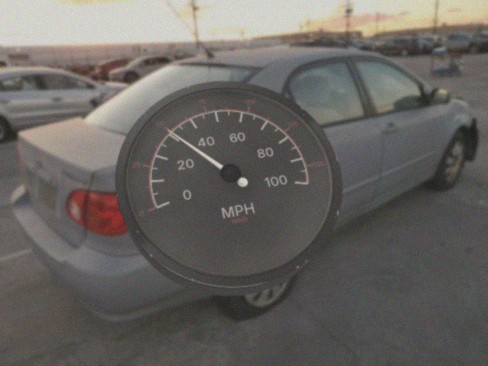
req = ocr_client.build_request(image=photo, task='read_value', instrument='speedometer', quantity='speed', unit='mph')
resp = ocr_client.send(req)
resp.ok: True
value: 30 mph
